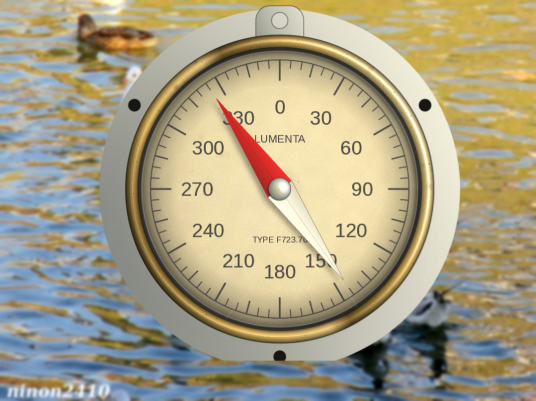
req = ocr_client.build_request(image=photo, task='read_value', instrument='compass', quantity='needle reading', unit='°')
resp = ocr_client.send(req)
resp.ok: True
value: 325 °
